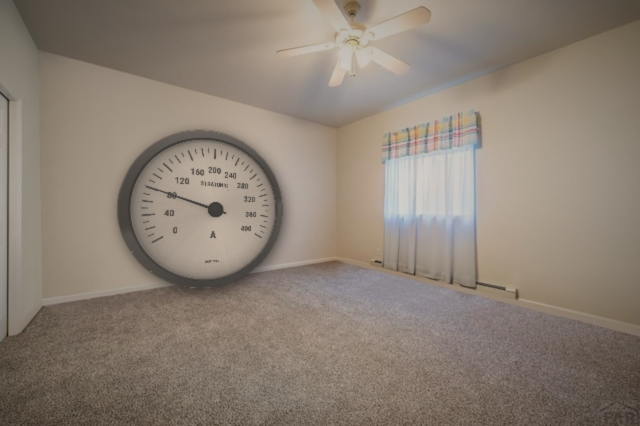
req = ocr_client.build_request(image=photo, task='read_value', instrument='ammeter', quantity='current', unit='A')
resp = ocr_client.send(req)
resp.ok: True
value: 80 A
